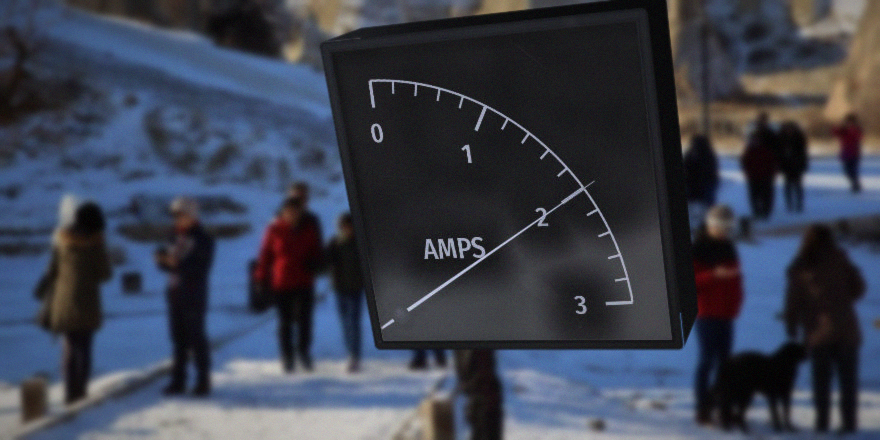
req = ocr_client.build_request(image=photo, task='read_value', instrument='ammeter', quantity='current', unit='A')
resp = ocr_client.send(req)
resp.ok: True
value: 2 A
